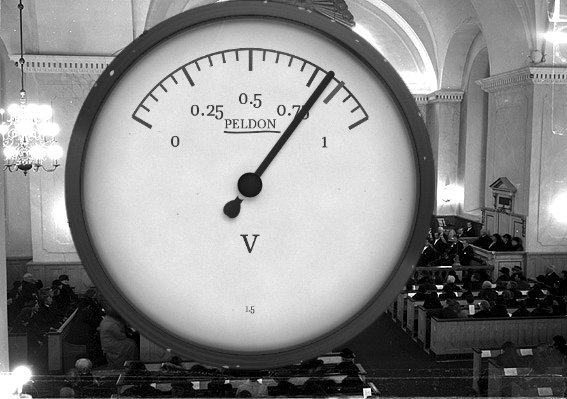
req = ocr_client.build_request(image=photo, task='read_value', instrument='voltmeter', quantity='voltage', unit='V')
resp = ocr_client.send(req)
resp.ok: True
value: 0.8 V
